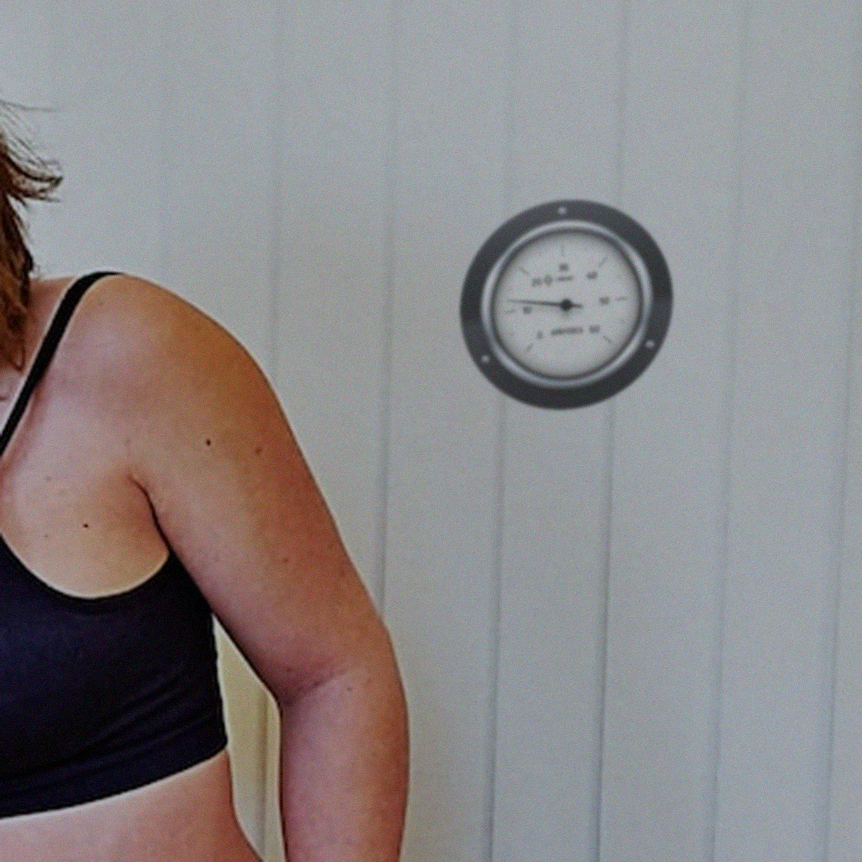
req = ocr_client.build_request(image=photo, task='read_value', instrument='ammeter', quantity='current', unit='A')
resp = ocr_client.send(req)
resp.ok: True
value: 12.5 A
